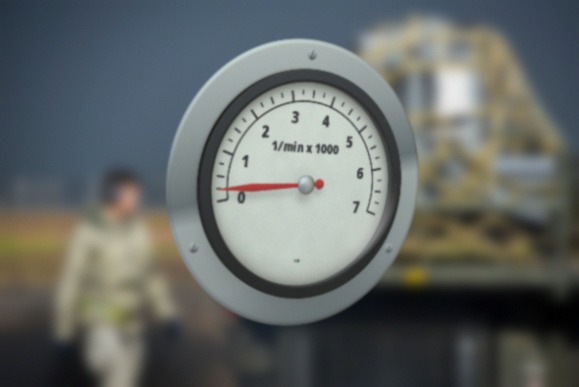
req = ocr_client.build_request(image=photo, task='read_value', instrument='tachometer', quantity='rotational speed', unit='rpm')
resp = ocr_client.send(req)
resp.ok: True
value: 250 rpm
